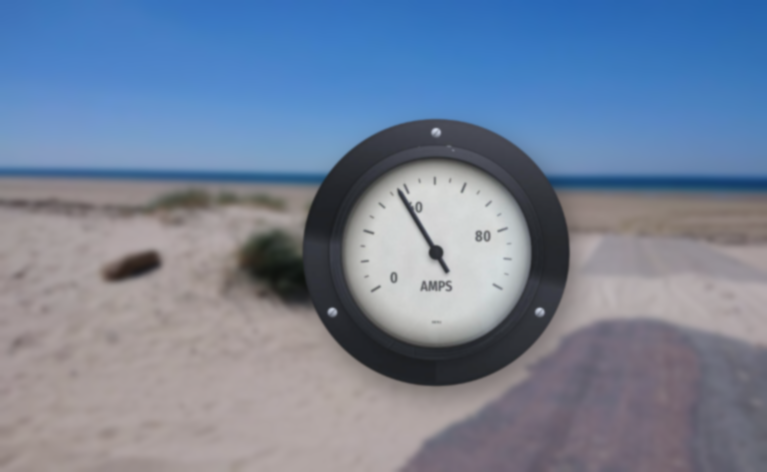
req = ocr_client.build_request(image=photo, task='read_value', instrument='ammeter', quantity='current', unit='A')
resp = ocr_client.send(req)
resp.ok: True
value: 37.5 A
